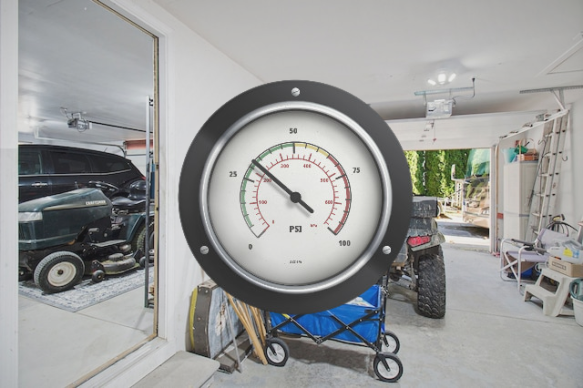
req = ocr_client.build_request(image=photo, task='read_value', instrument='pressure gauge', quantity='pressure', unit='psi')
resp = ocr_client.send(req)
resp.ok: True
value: 32.5 psi
